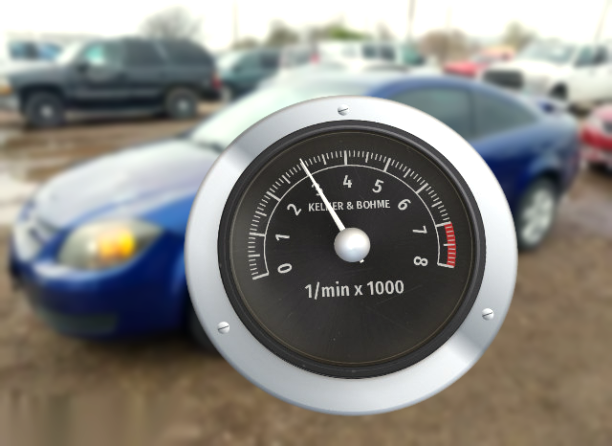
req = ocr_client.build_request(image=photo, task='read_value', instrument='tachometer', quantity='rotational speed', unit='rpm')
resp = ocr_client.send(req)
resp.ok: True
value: 3000 rpm
